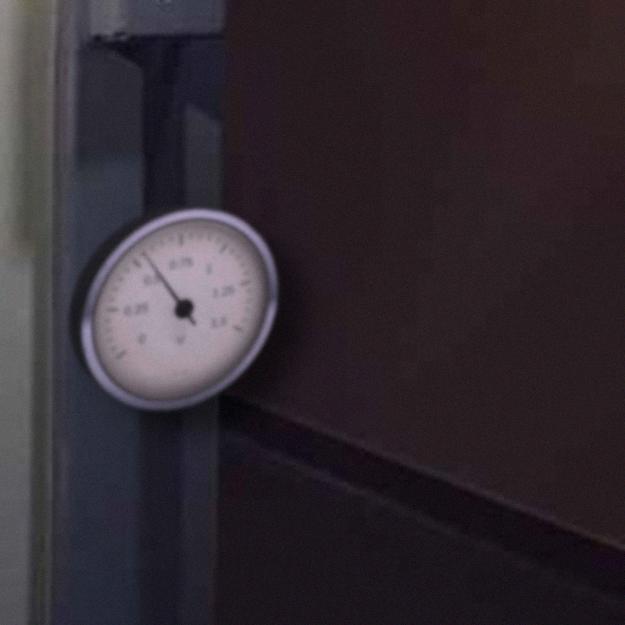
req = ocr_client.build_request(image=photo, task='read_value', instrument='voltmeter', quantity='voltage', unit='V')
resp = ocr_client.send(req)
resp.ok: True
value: 0.55 V
